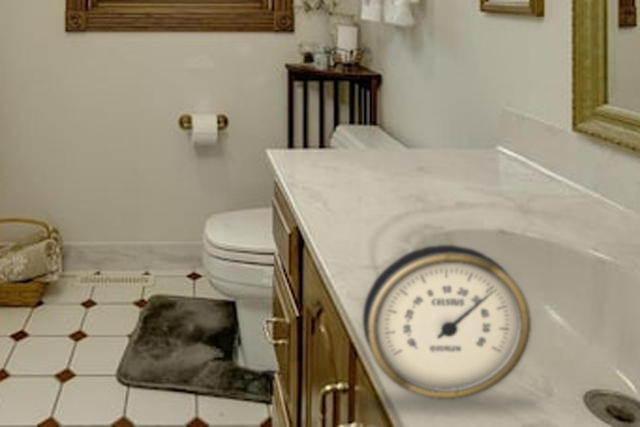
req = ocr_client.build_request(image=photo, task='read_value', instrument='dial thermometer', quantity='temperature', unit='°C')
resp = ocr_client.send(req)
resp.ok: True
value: 30 °C
